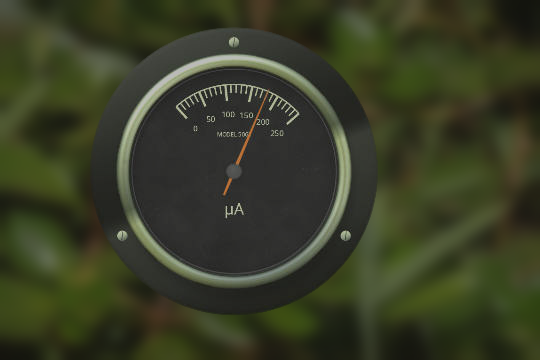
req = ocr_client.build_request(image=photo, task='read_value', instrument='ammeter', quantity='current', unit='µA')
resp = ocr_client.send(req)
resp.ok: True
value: 180 µA
